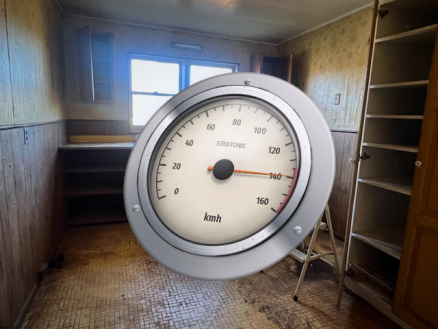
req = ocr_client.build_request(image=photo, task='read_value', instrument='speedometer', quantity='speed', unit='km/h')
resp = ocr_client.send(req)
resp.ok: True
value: 140 km/h
